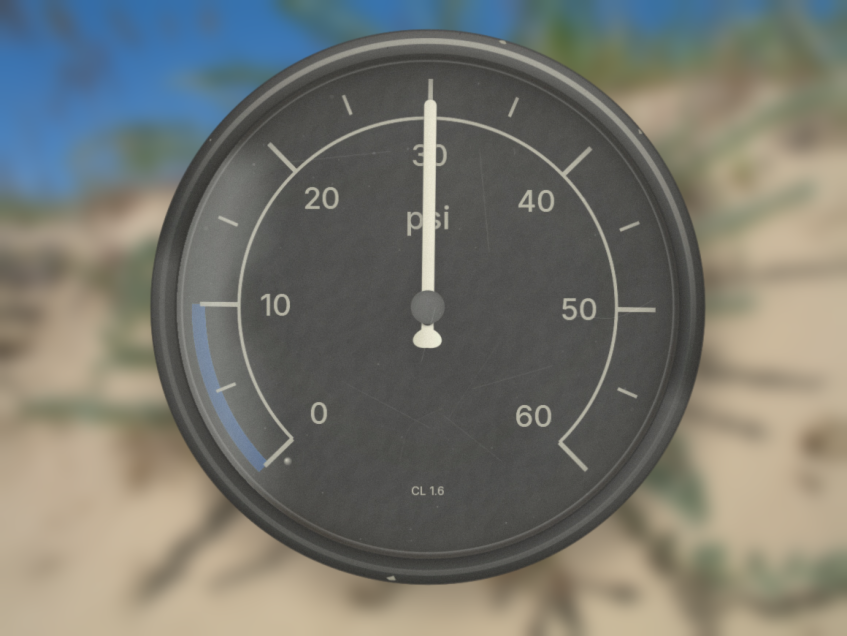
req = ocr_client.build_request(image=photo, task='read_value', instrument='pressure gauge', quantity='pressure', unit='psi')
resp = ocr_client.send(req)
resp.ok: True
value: 30 psi
